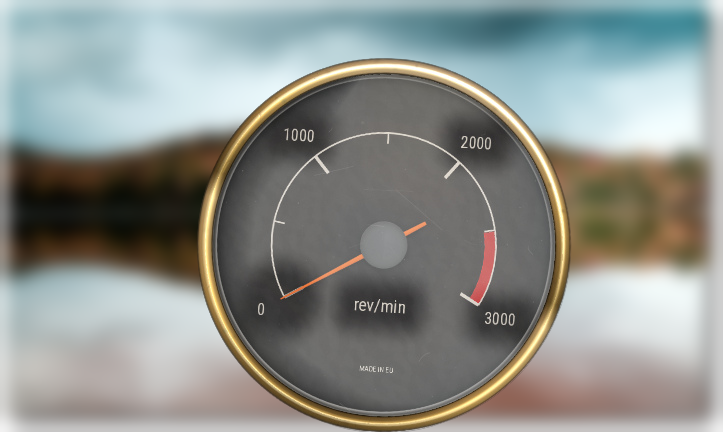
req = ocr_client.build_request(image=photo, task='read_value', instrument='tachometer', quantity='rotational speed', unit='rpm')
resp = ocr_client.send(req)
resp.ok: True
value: 0 rpm
